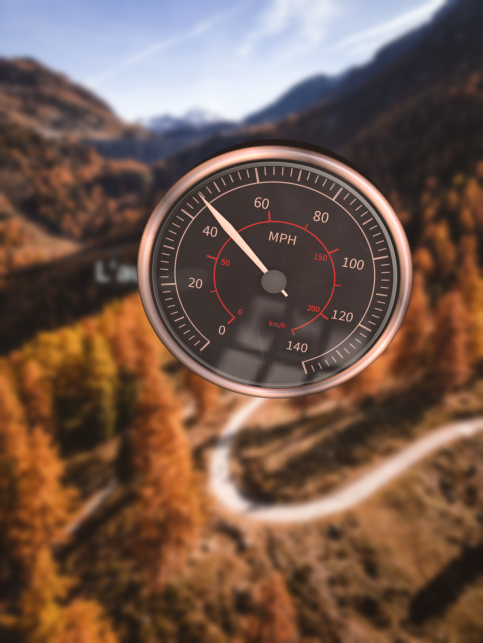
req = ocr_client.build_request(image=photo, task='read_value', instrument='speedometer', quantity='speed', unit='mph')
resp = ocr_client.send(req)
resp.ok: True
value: 46 mph
